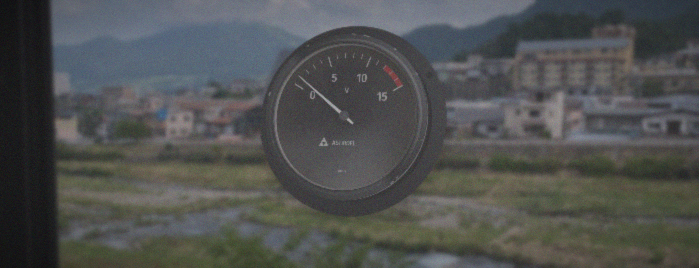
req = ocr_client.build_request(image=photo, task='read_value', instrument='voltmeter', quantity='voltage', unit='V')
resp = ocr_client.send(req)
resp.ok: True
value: 1 V
